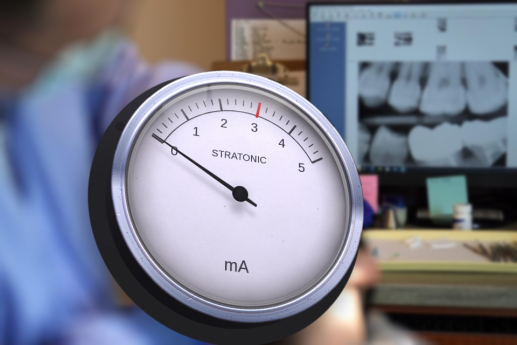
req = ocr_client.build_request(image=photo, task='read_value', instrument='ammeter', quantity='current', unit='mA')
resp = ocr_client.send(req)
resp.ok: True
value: 0 mA
